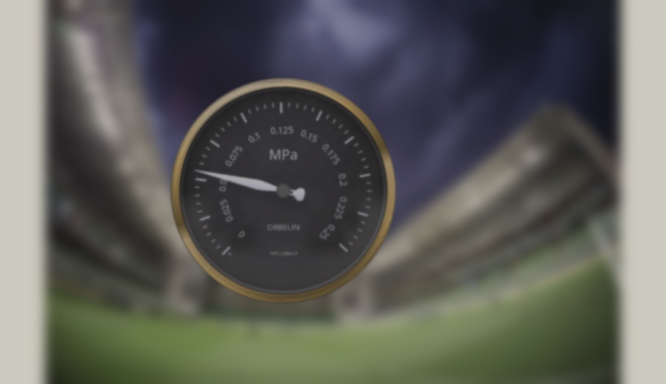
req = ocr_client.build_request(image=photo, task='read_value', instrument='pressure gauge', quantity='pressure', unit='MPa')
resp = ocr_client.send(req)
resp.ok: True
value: 0.055 MPa
